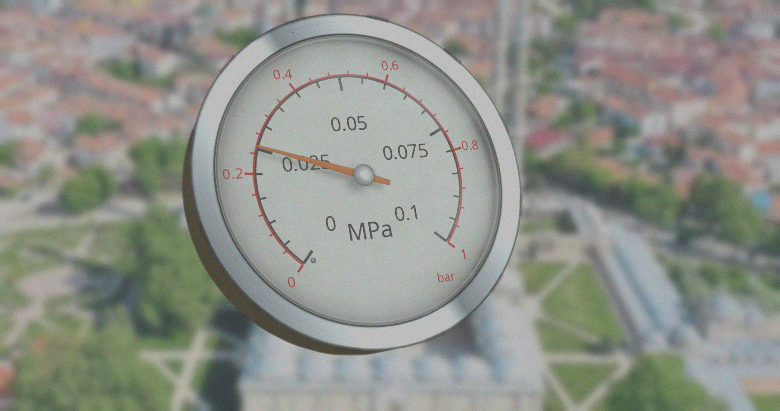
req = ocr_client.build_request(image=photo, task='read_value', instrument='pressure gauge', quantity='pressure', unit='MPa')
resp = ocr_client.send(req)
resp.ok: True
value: 0.025 MPa
